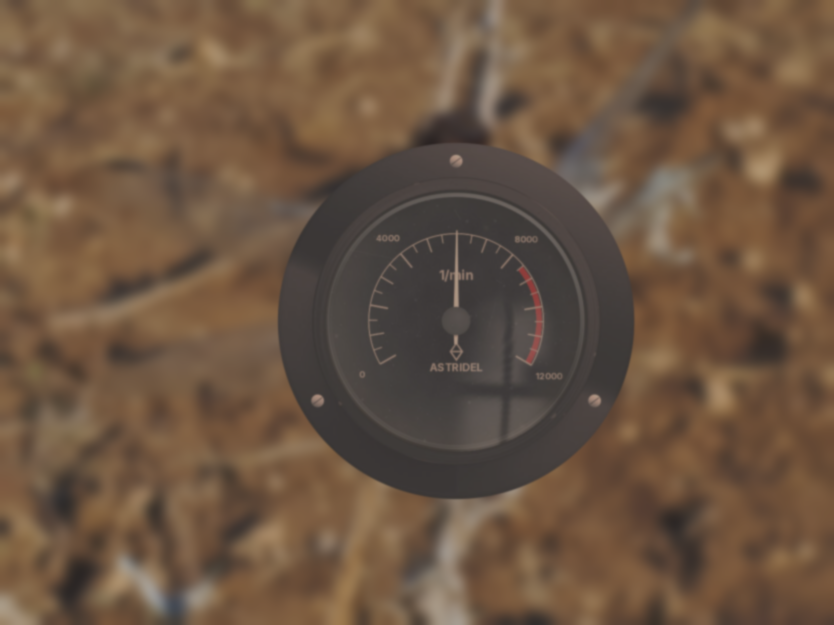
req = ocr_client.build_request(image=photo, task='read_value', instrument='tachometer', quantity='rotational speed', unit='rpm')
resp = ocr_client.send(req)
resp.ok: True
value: 6000 rpm
